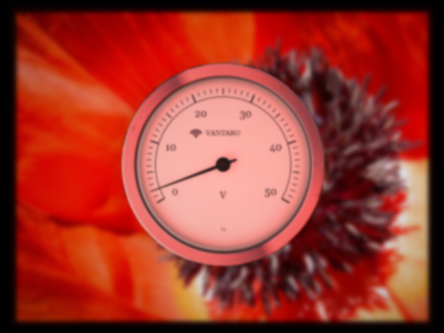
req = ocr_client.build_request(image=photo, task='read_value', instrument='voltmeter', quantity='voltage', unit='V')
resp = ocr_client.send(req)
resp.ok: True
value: 2 V
